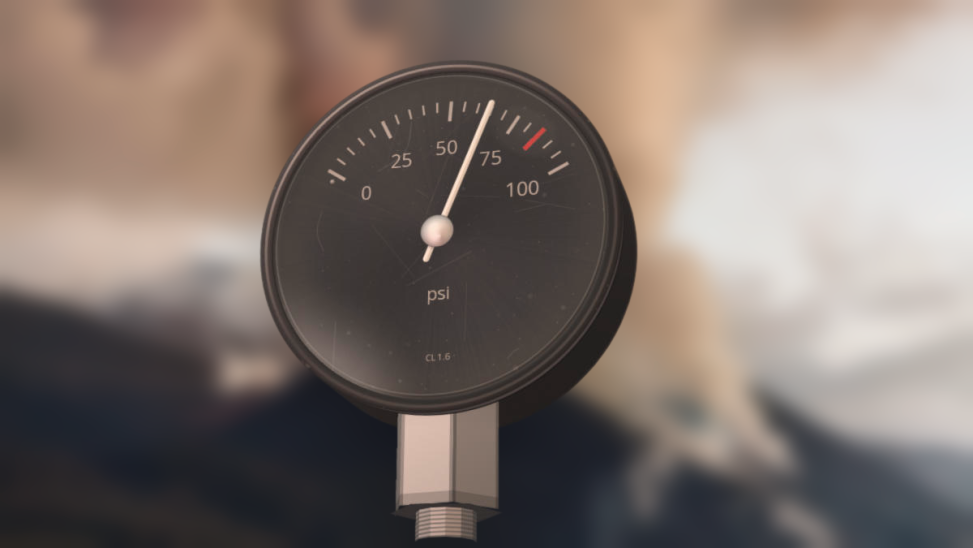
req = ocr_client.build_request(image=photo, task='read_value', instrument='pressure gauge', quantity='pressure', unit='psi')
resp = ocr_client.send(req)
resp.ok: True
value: 65 psi
